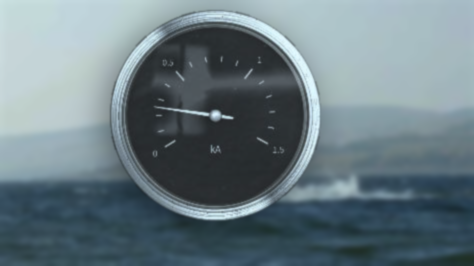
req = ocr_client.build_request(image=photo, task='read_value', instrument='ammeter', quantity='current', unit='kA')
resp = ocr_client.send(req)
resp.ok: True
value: 0.25 kA
